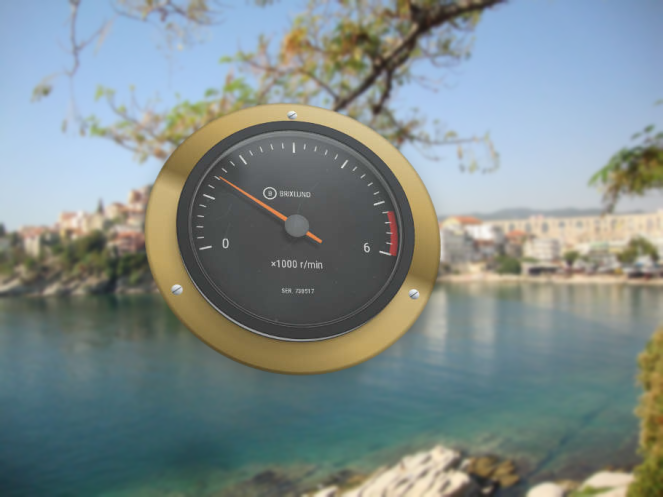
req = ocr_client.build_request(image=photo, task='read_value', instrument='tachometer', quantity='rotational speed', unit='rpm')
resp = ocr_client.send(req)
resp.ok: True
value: 1400 rpm
